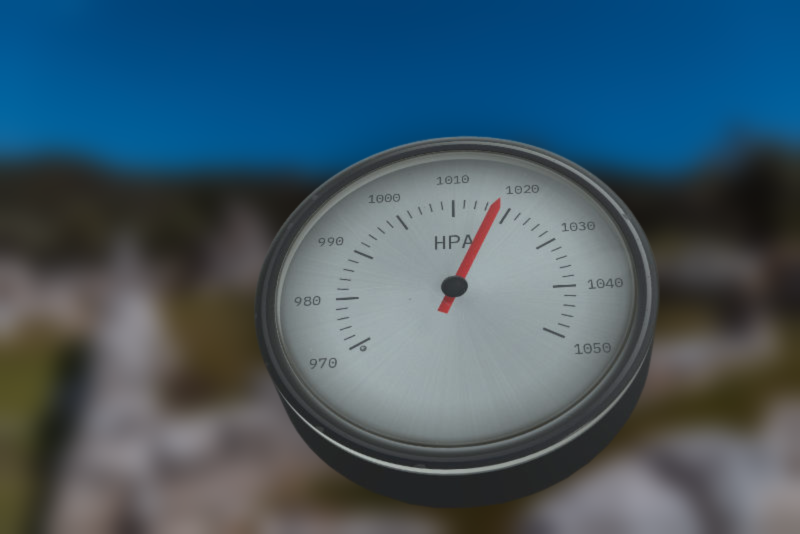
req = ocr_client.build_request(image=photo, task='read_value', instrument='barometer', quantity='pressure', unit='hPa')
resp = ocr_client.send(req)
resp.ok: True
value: 1018 hPa
